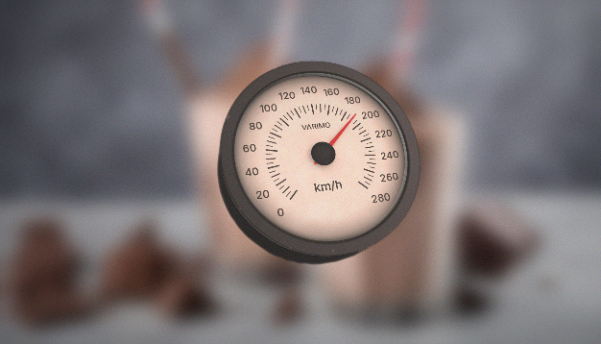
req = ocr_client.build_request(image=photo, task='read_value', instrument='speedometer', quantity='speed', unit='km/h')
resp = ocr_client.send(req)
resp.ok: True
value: 190 km/h
